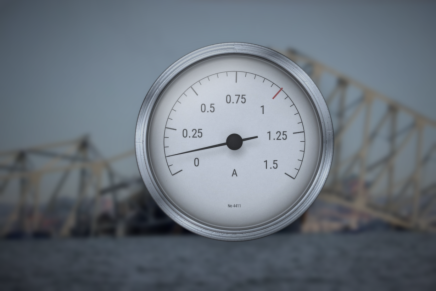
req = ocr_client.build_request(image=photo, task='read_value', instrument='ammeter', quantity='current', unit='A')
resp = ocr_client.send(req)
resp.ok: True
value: 0.1 A
